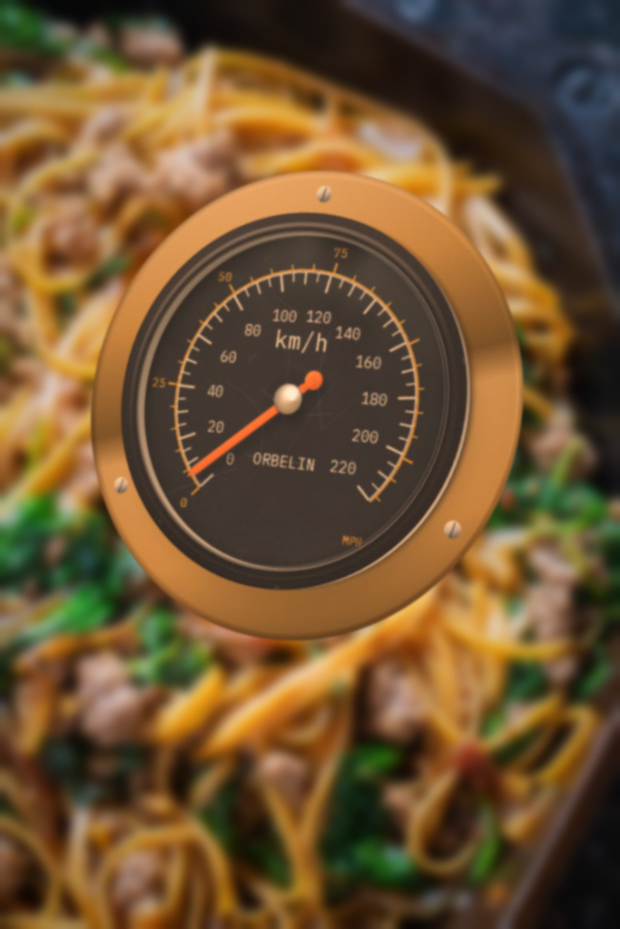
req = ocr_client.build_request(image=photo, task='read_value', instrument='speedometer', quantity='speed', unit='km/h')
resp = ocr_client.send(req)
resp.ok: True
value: 5 km/h
